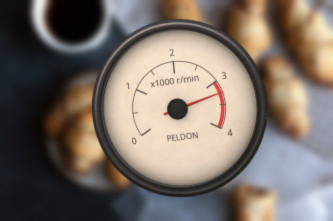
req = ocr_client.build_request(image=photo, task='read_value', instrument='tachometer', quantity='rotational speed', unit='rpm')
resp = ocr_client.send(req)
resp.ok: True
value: 3250 rpm
